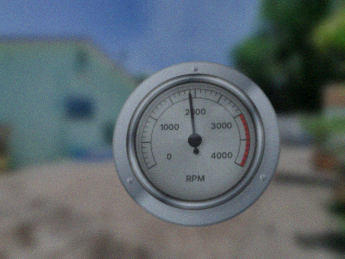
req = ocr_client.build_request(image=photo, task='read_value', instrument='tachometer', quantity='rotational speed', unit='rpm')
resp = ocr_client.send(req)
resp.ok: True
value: 1900 rpm
